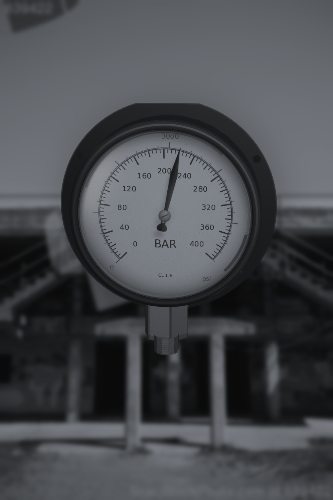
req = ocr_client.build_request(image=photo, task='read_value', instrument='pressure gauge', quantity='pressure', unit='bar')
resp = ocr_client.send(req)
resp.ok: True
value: 220 bar
